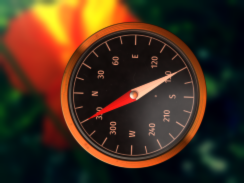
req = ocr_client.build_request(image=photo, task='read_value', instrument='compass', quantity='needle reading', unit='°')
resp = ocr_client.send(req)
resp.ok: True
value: 330 °
